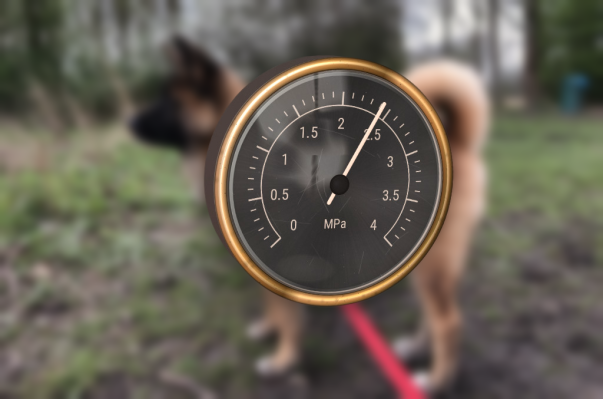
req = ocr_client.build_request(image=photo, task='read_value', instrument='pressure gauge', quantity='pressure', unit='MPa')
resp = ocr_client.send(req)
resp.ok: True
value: 2.4 MPa
